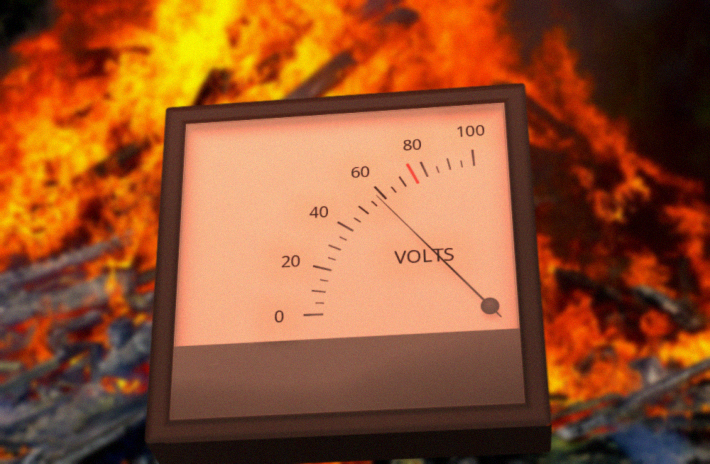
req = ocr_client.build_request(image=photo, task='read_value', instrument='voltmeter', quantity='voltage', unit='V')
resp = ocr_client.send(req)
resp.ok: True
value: 57.5 V
